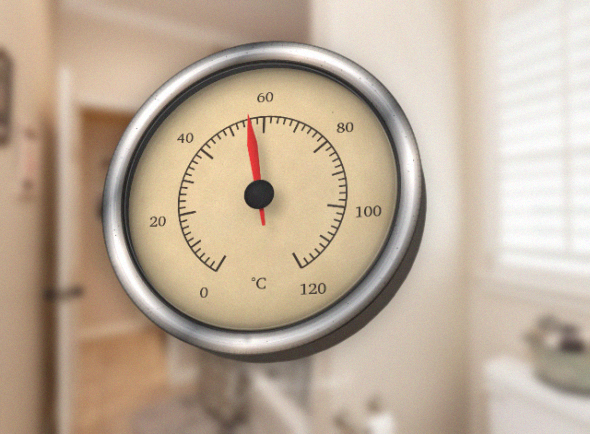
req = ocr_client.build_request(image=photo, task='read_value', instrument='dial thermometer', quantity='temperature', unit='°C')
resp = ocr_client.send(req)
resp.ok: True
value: 56 °C
